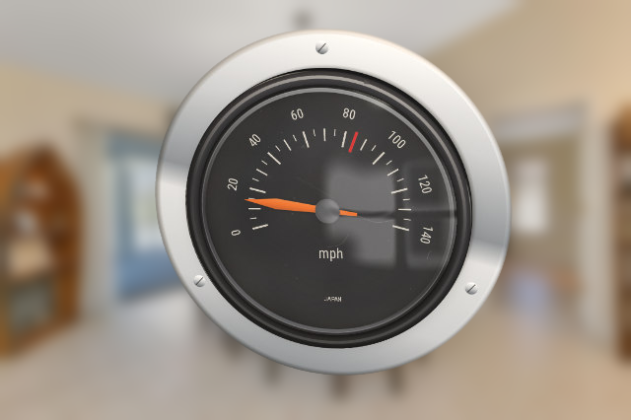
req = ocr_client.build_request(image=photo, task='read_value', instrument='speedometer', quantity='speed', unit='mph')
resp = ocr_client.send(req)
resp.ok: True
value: 15 mph
